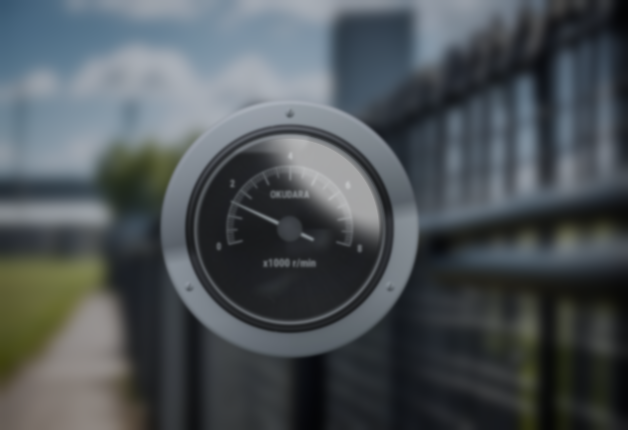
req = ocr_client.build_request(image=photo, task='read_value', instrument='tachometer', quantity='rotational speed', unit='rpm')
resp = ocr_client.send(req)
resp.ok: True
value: 1500 rpm
